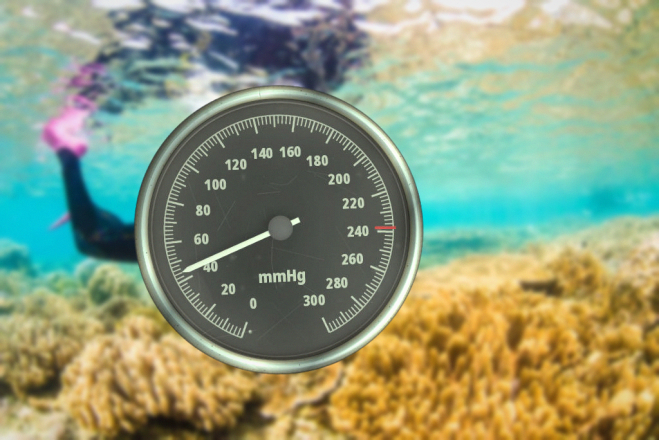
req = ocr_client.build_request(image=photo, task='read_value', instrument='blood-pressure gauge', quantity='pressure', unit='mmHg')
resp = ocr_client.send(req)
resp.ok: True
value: 44 mmHg
